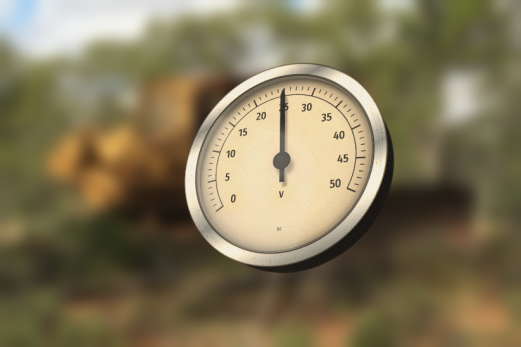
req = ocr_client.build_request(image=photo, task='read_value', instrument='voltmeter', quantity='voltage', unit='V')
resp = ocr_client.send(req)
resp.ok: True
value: 25 V
